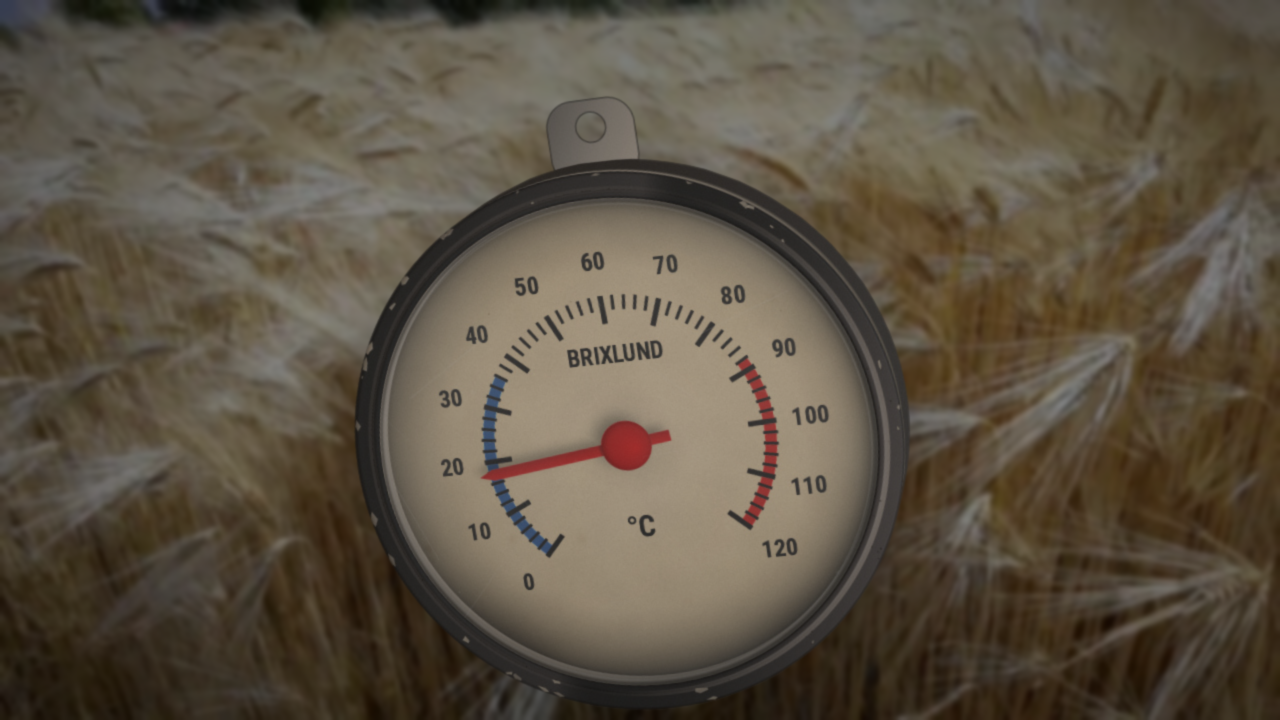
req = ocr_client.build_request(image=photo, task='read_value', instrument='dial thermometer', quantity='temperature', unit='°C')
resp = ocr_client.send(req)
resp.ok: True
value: 18 °C
